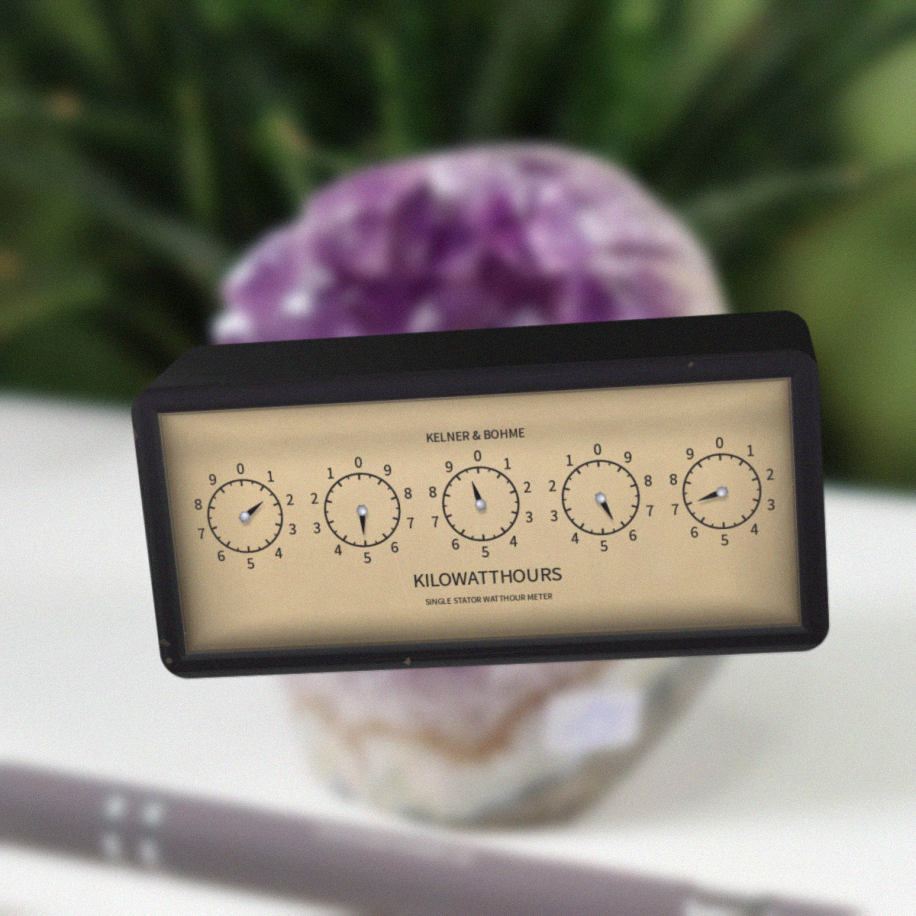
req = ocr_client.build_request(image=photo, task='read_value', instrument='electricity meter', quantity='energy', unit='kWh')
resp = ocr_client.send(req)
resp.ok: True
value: 14957 kWh
